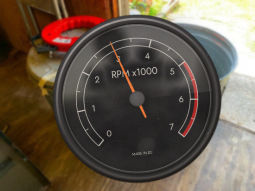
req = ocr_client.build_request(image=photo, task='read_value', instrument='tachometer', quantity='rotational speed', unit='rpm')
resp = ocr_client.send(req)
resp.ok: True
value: 3000 rpm
